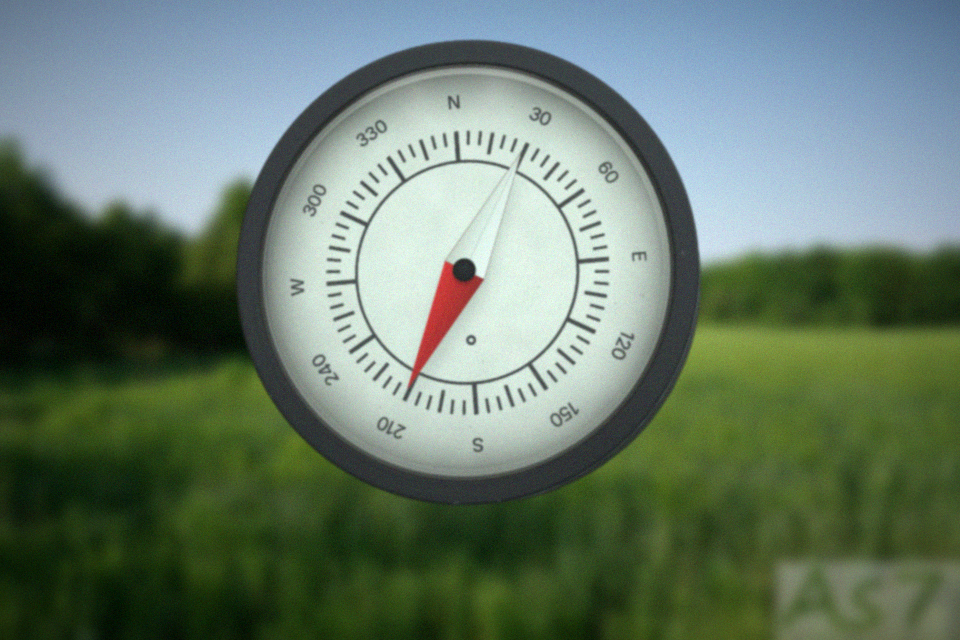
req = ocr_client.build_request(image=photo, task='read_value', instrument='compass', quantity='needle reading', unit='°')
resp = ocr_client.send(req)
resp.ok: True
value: 210 °
